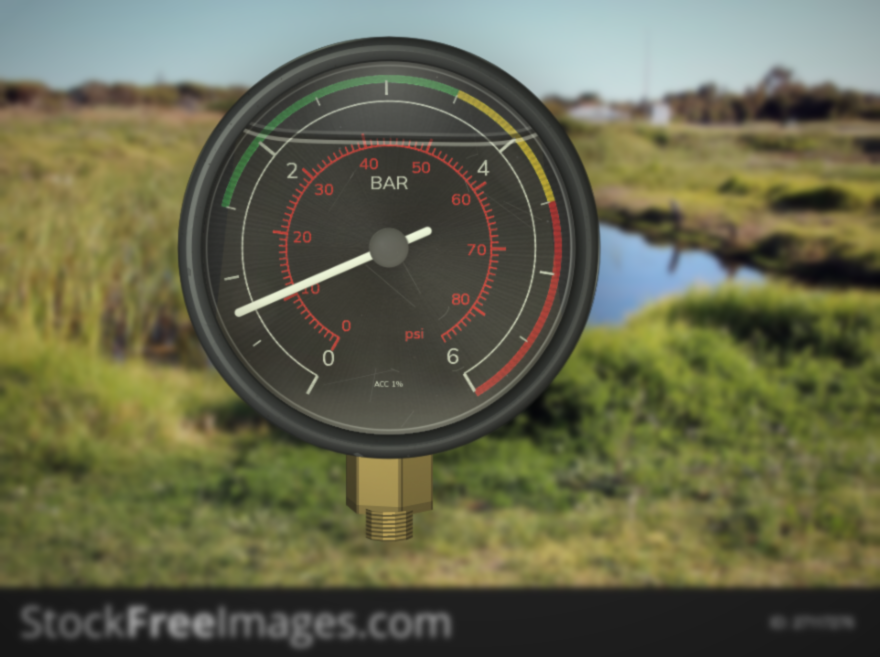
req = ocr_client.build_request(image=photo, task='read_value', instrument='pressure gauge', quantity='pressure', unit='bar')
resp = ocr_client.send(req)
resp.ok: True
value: 0.75 bar
